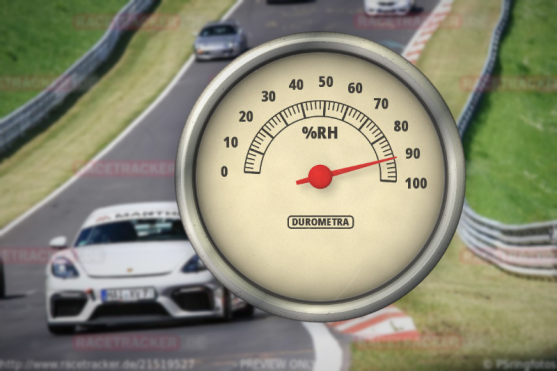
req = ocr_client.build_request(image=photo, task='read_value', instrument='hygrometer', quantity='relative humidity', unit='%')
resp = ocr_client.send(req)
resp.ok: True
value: 90 %
